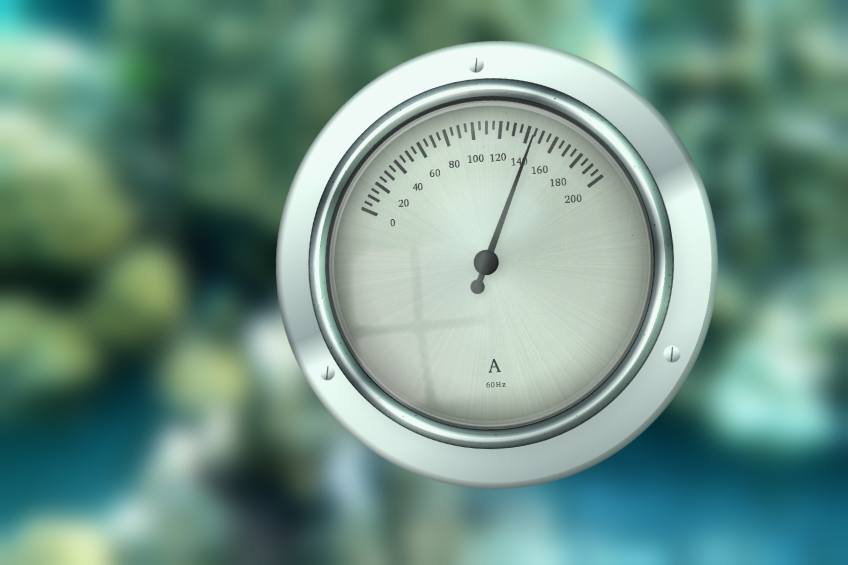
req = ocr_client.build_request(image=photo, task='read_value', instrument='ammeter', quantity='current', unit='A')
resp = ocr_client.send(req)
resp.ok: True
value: 145 A
